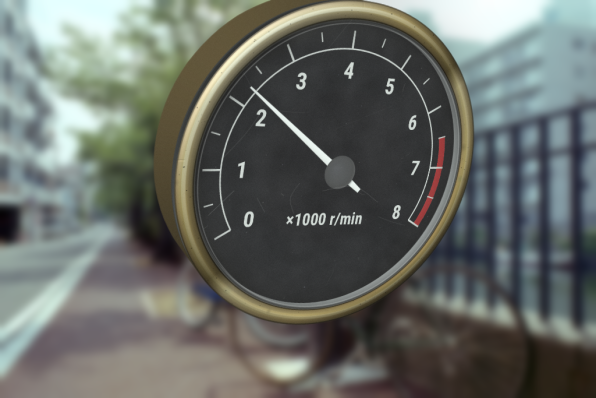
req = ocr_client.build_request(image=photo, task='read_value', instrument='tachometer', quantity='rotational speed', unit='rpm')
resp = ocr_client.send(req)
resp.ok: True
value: 2250 rpm
